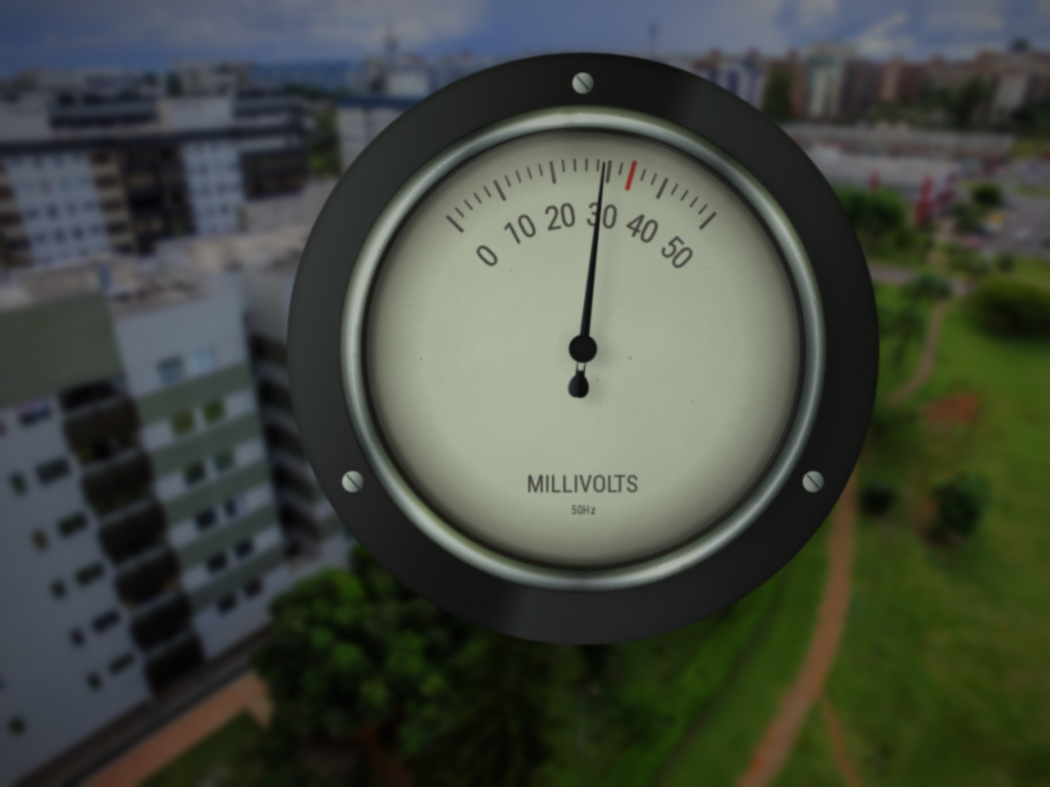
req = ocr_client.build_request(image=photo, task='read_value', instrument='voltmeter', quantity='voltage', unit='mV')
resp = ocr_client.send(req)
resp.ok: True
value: 29 mV
